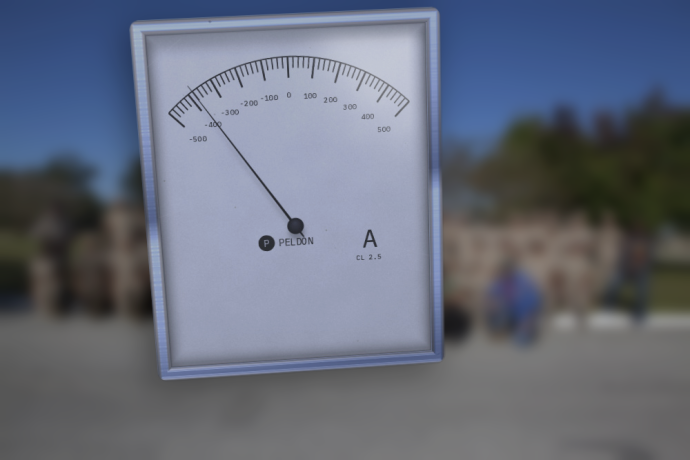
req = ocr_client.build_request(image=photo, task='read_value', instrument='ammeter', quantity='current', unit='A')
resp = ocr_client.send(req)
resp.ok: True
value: -380 A
